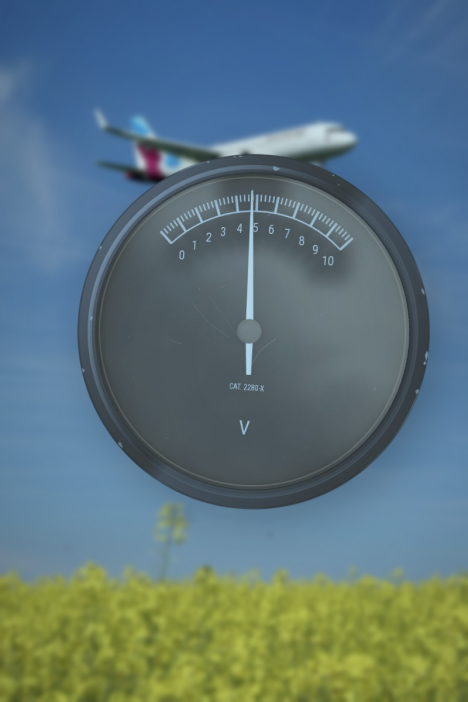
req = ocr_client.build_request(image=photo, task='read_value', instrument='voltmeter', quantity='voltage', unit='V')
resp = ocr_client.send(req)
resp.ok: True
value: 4.8 V
